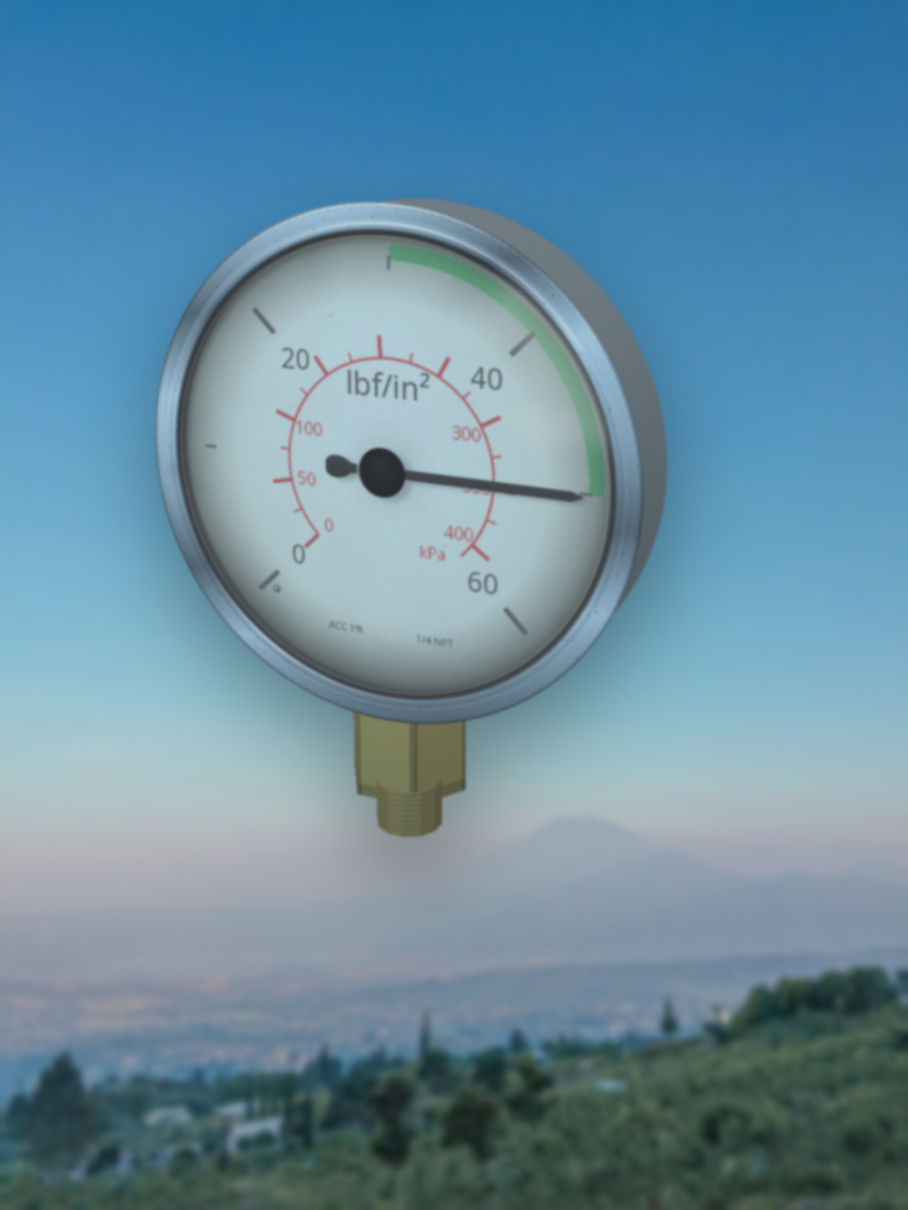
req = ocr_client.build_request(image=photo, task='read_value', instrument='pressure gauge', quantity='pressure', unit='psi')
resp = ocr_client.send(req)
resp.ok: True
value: 50 psi
